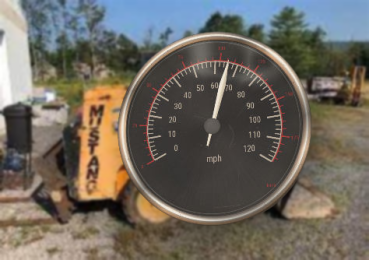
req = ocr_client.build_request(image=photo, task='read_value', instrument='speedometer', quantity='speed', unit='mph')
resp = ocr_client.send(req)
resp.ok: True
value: 66 mph
